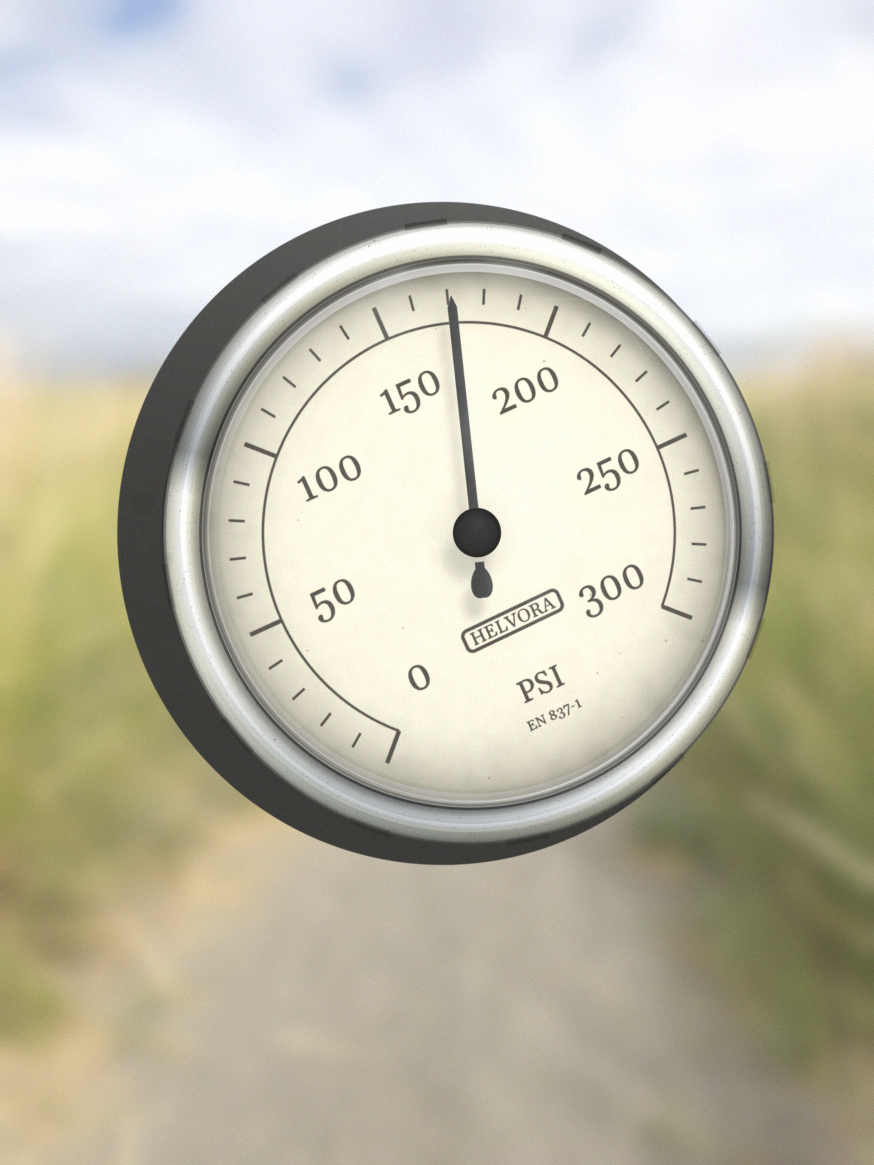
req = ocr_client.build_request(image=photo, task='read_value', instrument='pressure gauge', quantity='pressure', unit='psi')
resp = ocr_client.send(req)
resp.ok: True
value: 170 psi
